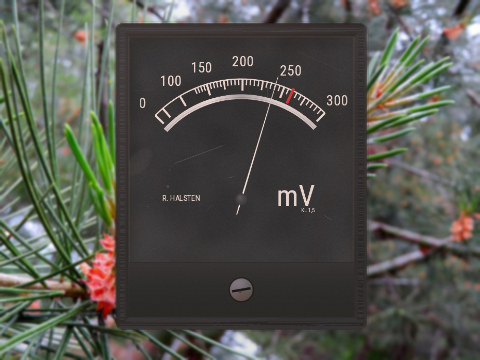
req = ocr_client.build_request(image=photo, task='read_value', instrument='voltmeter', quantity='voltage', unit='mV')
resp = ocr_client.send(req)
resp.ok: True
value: 240 mV
